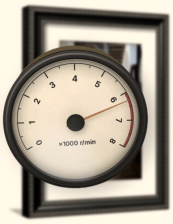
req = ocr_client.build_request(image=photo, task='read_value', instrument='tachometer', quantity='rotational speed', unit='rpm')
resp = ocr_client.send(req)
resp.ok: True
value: 6250 rpm
